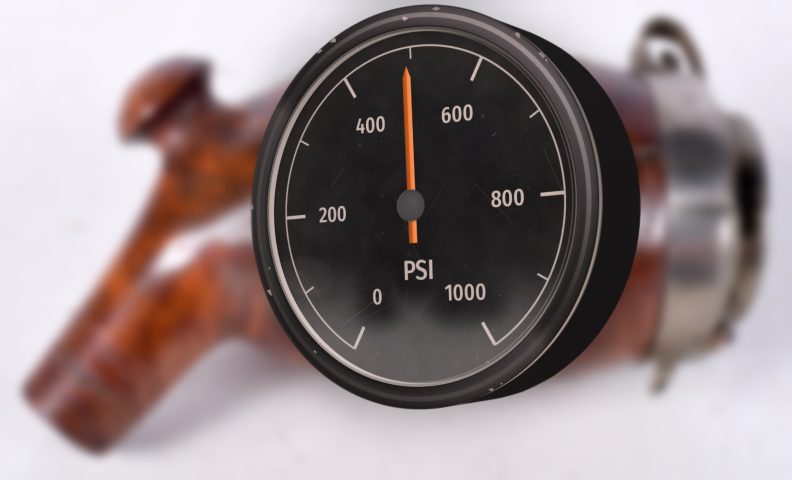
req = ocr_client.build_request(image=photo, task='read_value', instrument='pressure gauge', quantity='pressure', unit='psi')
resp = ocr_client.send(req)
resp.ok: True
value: 500 psi
